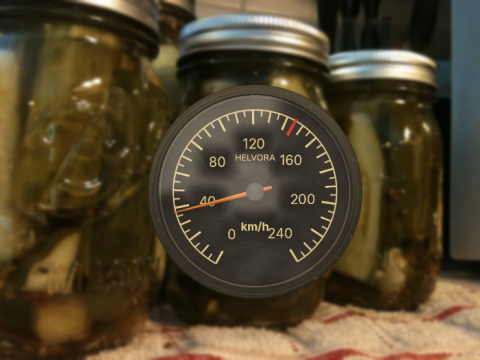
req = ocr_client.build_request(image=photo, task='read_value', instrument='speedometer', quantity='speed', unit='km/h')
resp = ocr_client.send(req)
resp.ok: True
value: 37.5 km/h
